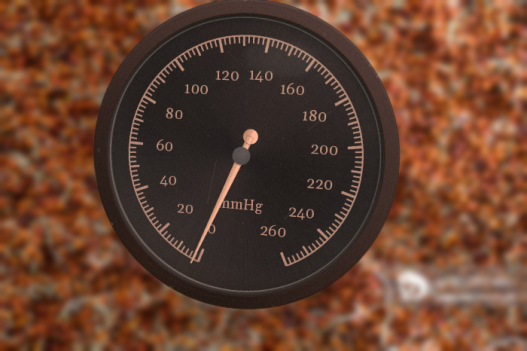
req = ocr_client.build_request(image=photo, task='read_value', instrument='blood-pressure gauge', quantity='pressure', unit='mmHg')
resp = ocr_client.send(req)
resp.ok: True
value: 2 mmHg
